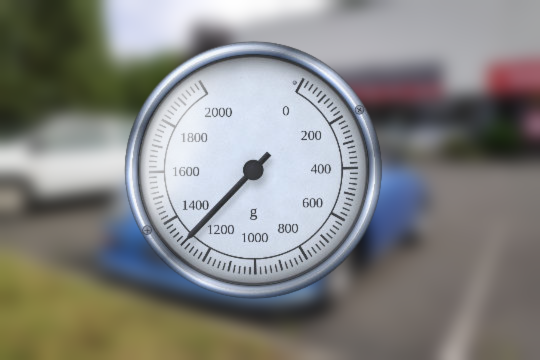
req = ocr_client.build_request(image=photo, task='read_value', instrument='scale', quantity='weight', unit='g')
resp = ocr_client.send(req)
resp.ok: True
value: 1300 g
